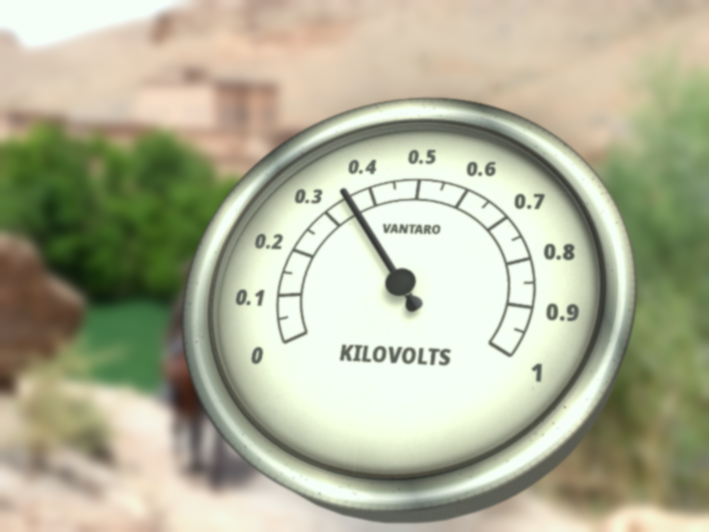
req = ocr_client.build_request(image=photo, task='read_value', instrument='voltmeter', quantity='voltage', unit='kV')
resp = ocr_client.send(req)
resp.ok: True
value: 0.35 kV
